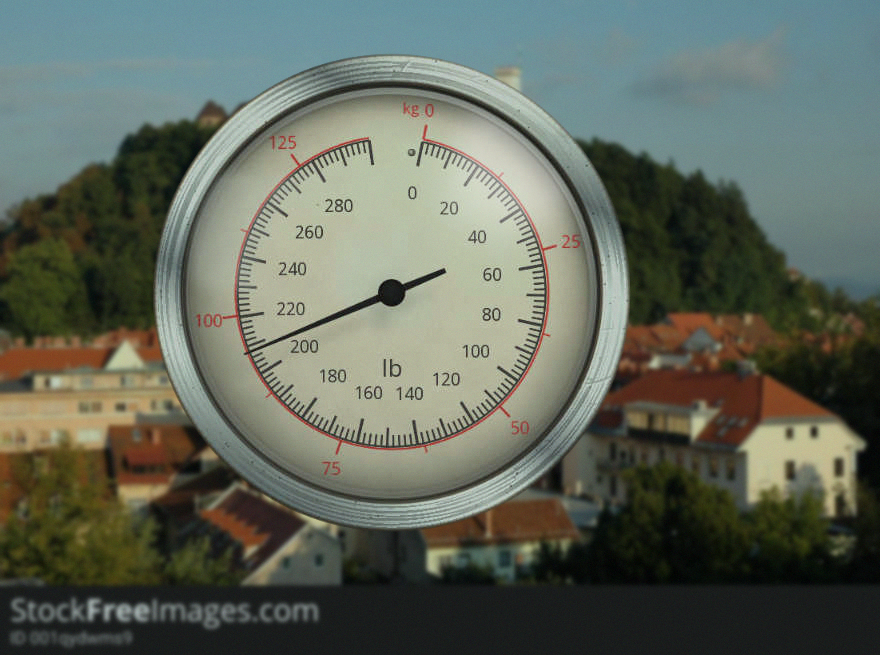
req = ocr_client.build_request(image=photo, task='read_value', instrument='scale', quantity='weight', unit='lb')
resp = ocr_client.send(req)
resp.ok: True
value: 208 lb
